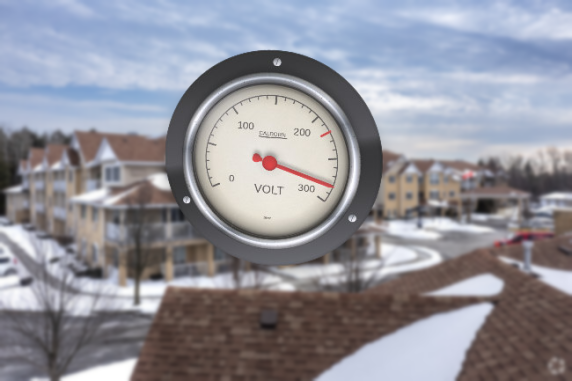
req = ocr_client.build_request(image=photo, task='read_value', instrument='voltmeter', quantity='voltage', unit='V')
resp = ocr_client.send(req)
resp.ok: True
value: 280 V
